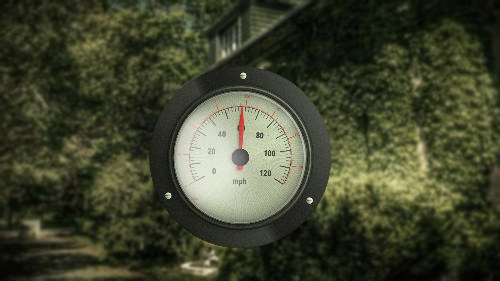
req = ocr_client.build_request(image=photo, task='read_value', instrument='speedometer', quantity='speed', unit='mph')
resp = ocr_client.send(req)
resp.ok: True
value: 60 mph
